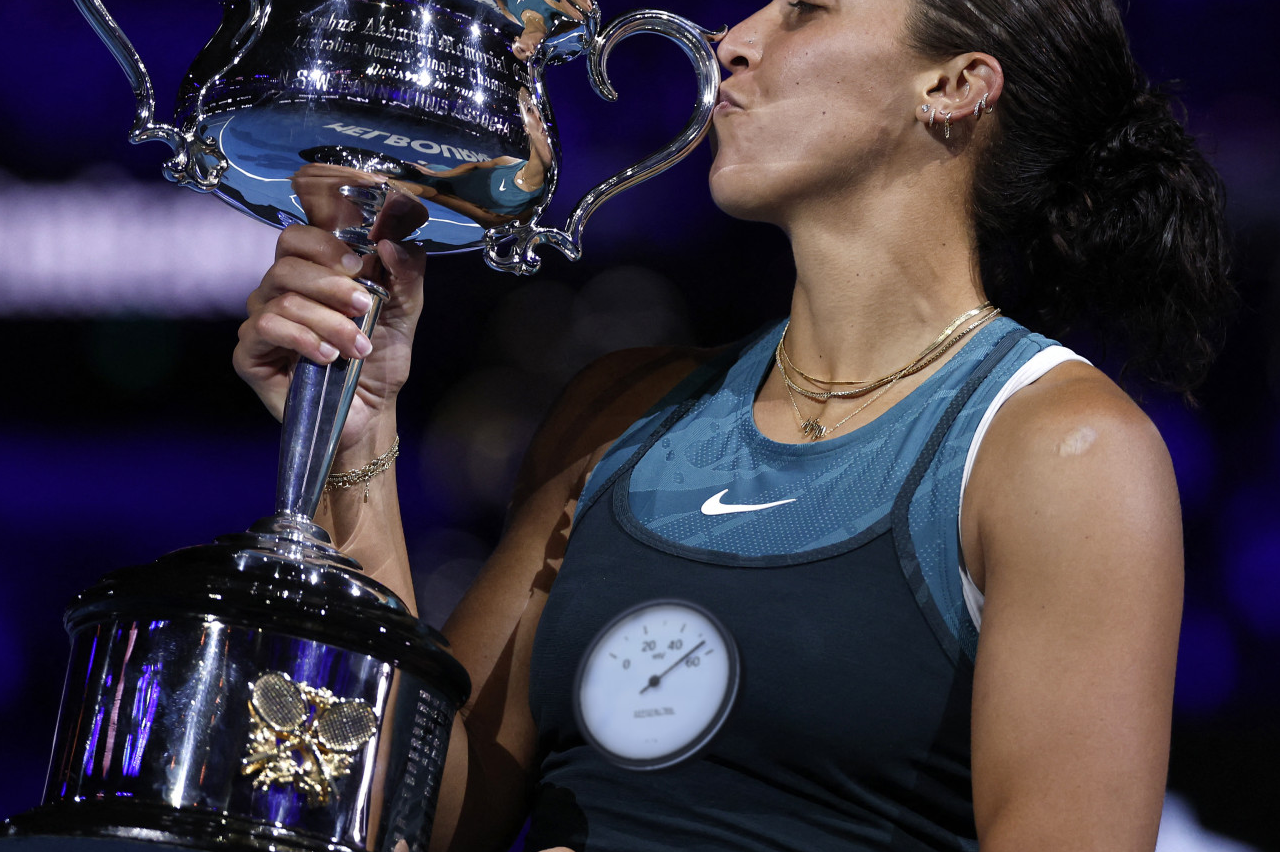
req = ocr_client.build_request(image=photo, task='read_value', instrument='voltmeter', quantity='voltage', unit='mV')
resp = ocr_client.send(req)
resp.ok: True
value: 55 mV
